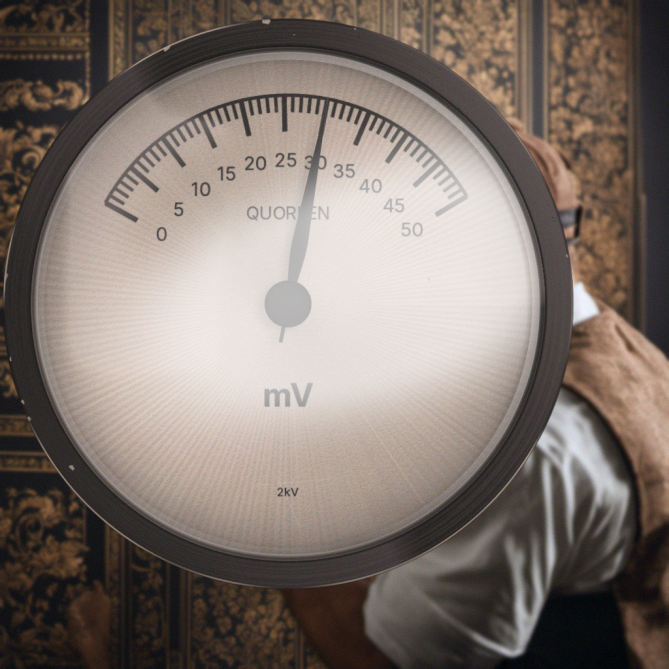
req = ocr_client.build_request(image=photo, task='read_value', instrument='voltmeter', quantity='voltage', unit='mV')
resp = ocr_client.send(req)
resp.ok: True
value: 30 mV
